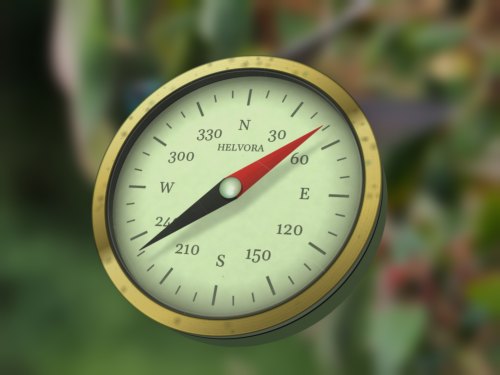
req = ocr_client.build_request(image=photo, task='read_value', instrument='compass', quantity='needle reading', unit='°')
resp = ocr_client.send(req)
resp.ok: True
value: 50 °
